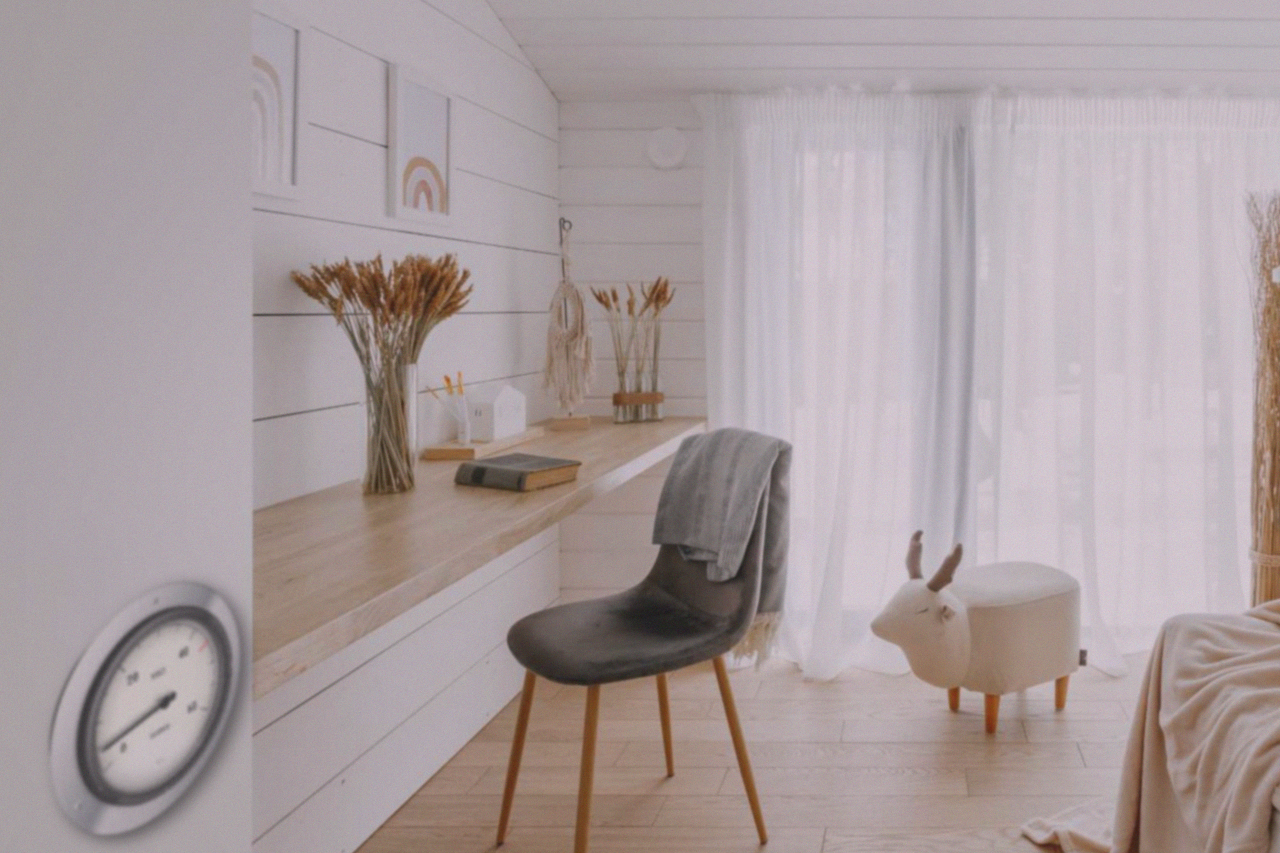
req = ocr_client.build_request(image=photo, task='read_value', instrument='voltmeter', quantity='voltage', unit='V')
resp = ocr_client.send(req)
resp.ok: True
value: 5 V
